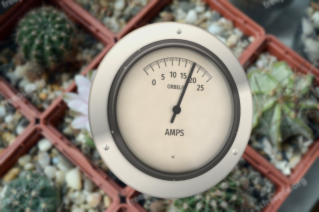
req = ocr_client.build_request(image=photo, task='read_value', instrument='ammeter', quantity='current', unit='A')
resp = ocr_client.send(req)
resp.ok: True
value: 17.5 A
